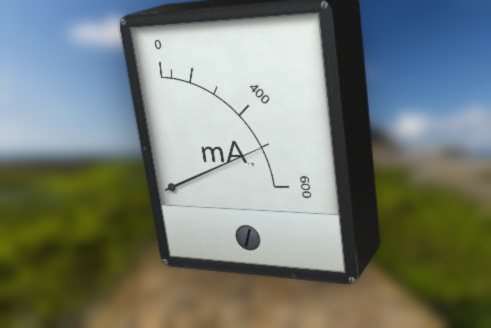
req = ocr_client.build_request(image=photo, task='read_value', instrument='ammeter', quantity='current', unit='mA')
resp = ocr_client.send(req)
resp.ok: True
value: 500 mA
